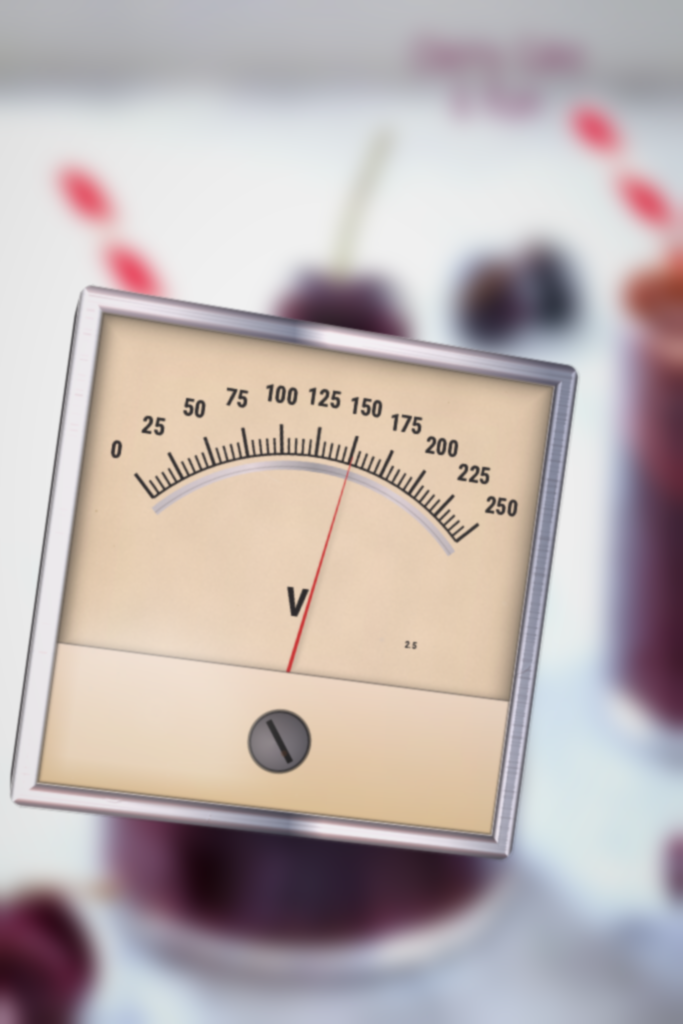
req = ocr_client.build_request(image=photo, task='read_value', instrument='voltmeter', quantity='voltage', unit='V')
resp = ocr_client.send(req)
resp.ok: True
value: 150 V
